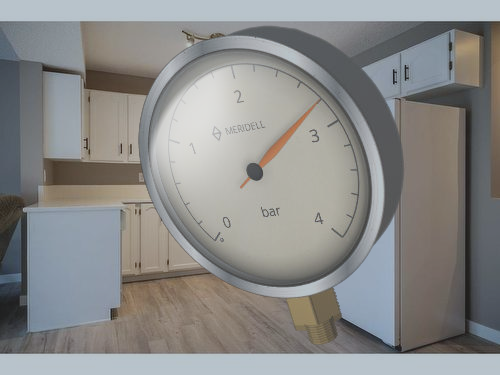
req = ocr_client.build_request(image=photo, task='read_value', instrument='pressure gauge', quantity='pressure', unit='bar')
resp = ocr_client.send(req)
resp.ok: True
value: 2.8 bar
